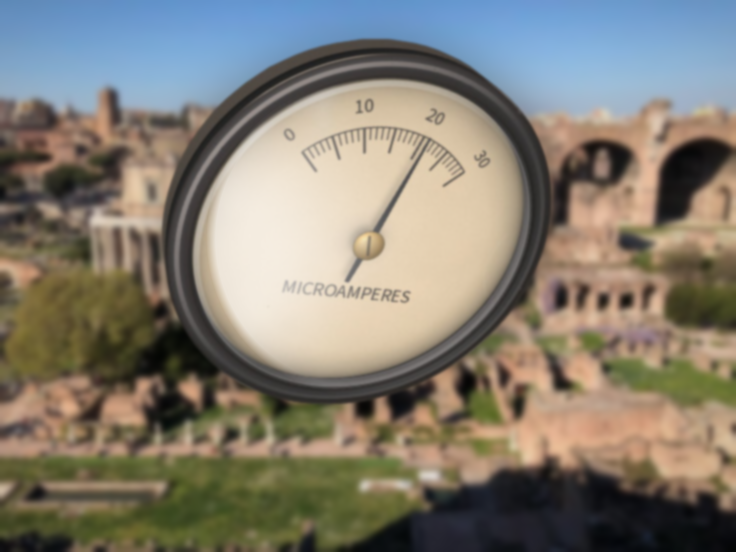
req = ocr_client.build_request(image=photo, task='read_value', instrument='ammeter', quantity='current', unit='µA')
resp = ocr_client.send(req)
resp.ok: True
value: 20 µA
